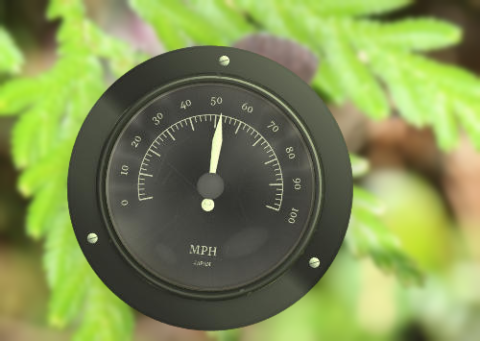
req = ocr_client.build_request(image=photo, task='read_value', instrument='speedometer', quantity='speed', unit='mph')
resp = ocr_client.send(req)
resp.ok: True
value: 52 mph
